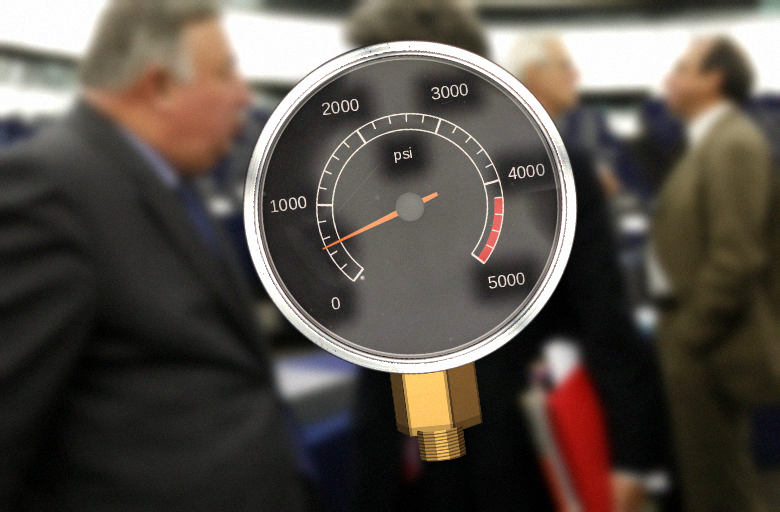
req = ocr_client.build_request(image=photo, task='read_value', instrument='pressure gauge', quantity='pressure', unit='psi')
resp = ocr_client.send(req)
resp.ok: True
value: 500 psi
